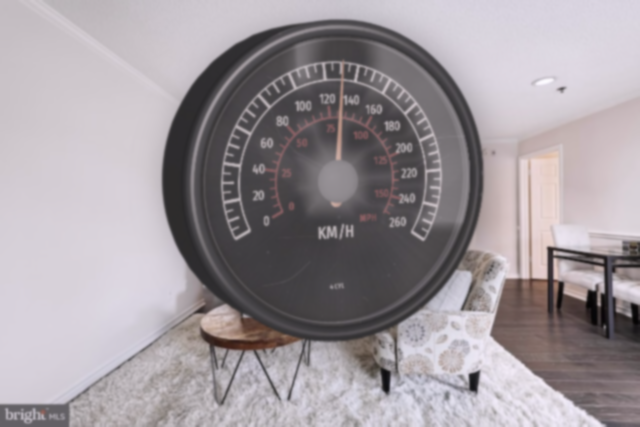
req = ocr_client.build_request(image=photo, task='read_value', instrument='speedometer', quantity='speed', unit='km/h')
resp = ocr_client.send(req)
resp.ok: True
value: 130 km/h
